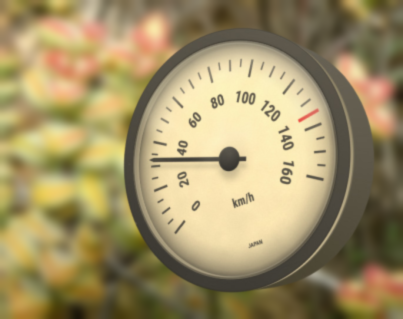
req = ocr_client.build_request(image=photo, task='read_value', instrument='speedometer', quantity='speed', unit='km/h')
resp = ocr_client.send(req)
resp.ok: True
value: 32.5 km/h
